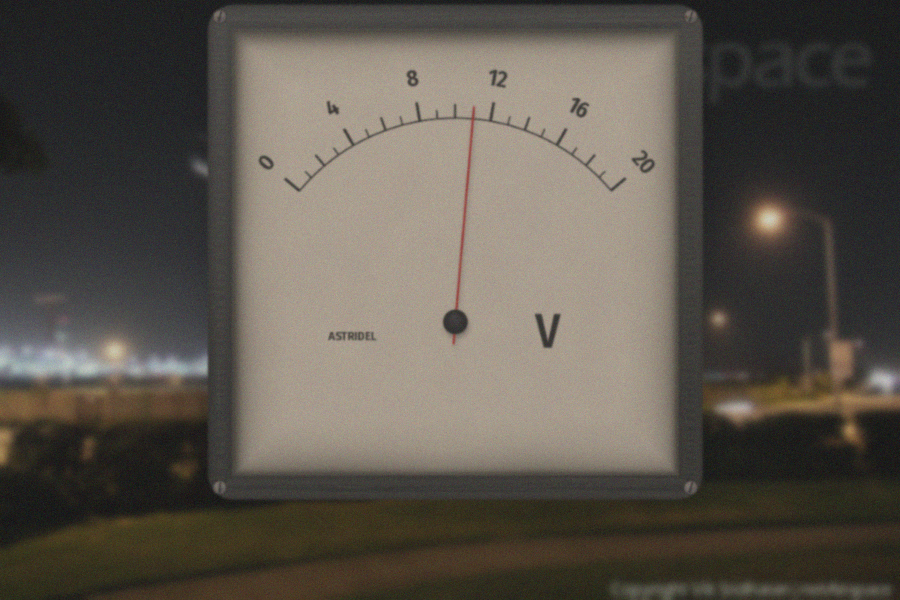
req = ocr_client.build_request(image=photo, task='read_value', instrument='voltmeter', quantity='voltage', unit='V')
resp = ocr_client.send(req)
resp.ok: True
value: 11 V
